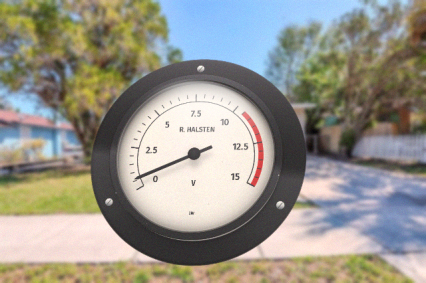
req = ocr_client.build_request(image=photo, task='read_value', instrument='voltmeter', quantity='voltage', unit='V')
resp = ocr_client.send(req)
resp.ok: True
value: 0.5 V
